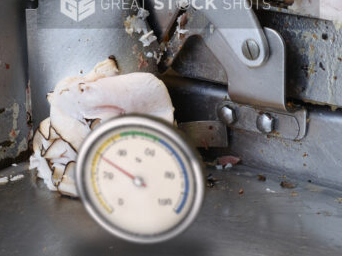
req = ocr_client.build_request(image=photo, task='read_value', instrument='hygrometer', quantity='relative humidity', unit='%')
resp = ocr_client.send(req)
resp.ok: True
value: 30 %
